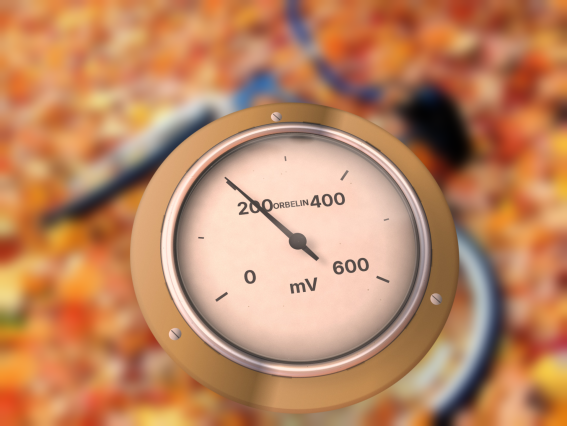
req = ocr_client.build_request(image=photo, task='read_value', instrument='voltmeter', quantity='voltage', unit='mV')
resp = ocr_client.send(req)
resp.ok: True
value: 200 mV
